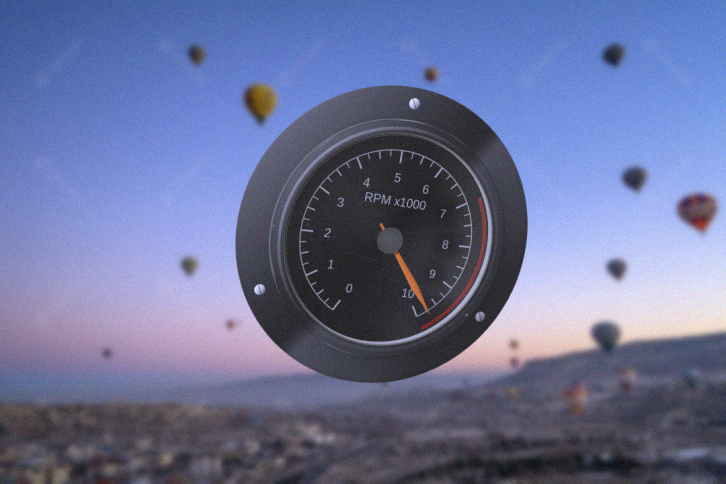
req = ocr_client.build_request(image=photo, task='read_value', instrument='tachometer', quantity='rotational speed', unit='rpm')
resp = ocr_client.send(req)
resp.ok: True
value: 9750 rpm
